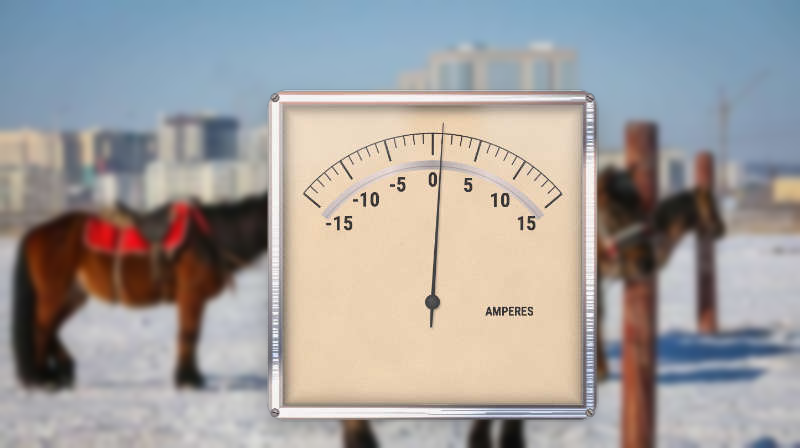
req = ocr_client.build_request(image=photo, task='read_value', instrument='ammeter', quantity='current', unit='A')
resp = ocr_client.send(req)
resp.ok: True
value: 1 A
